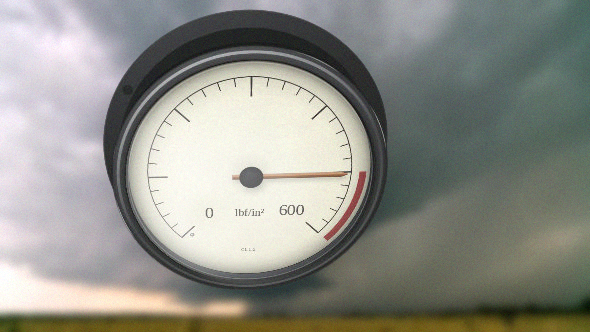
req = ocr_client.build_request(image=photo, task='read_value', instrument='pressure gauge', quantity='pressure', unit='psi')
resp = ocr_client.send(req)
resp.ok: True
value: 500 psi
